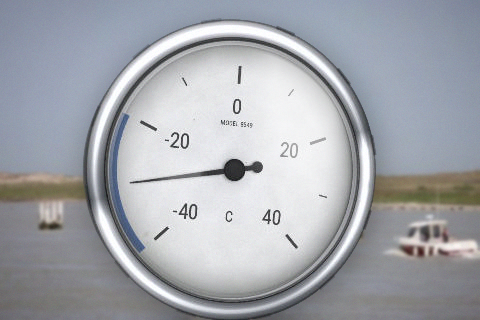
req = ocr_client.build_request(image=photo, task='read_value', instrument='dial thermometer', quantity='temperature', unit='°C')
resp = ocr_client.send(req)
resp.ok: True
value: -30 °C
